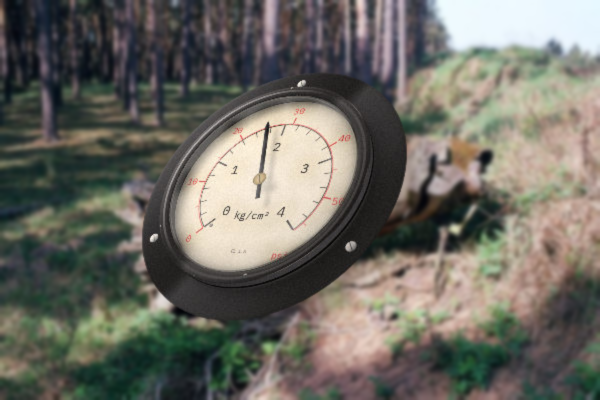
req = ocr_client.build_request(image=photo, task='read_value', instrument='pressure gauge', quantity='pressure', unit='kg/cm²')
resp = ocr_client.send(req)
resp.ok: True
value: 1.8 kg/cm²
